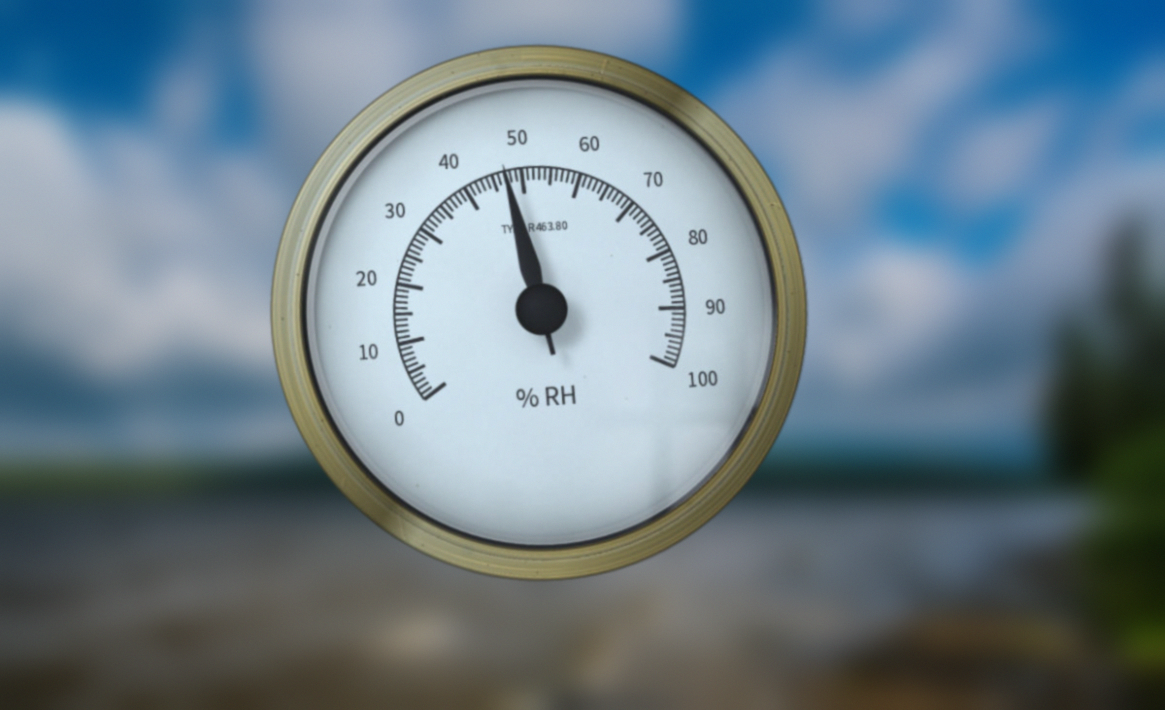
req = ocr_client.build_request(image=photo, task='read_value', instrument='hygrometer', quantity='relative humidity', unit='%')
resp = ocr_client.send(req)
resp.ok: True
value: 47 %
